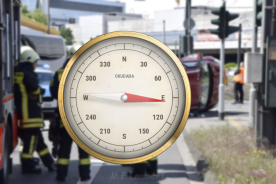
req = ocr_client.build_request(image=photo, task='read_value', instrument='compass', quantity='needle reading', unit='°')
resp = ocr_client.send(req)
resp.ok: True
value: 95 °
